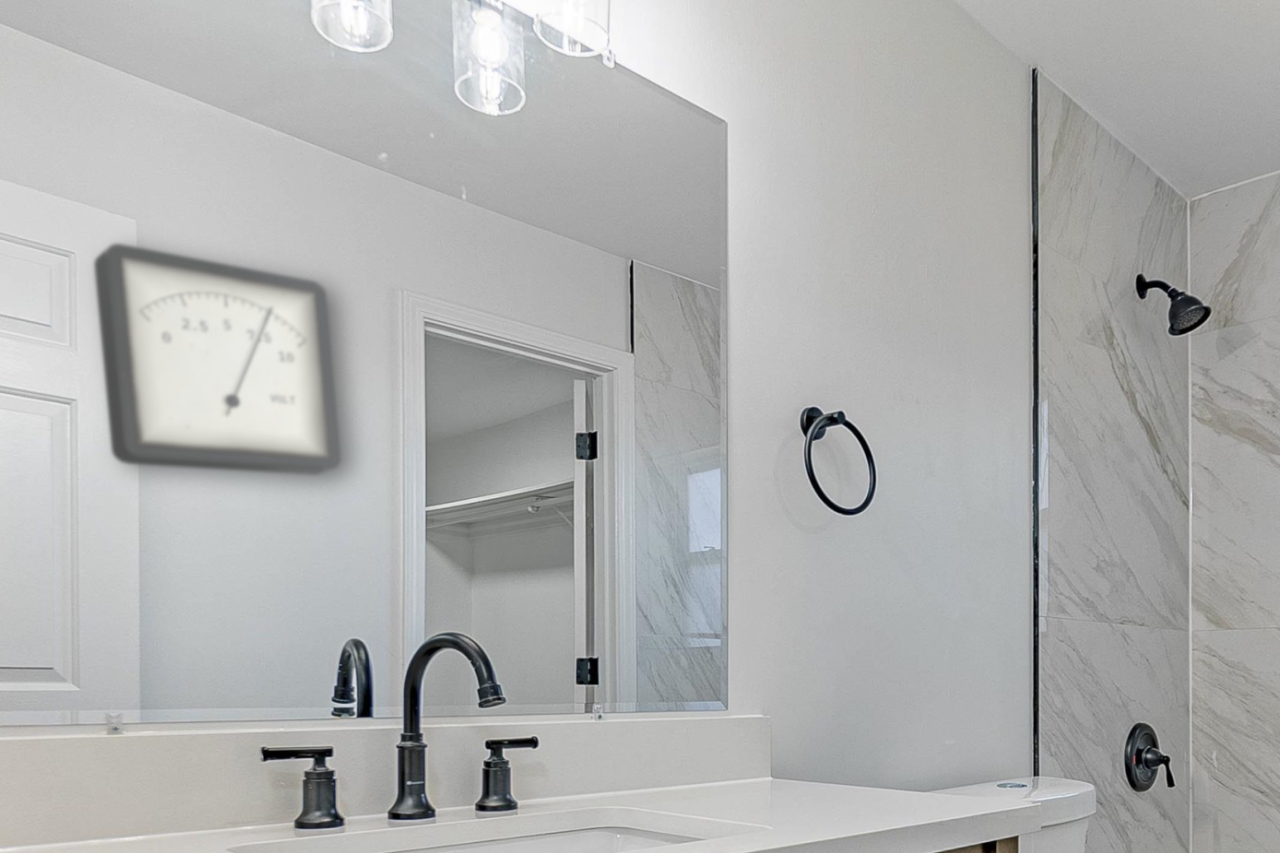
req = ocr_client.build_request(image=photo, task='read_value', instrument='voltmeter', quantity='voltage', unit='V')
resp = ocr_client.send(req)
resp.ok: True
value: 7.5 V
